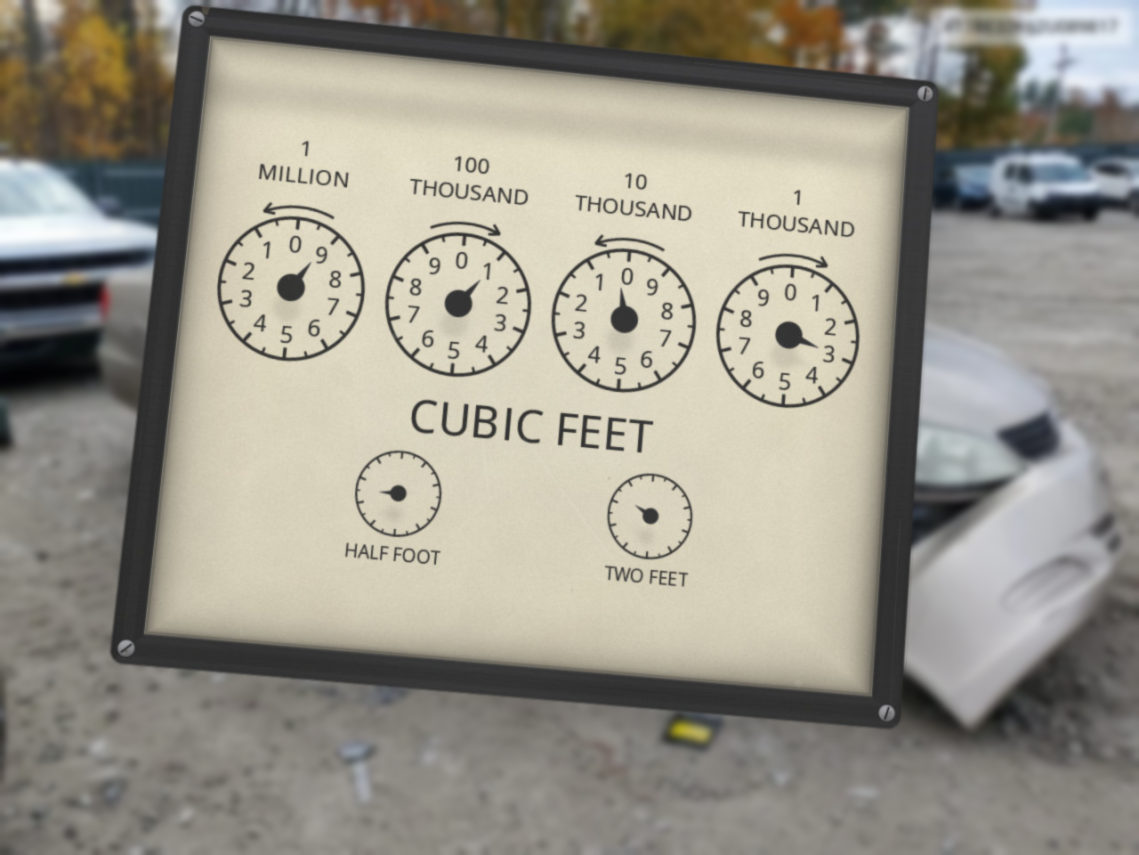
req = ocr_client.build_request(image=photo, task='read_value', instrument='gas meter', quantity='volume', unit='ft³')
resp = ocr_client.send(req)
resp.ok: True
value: 910300 ft³
